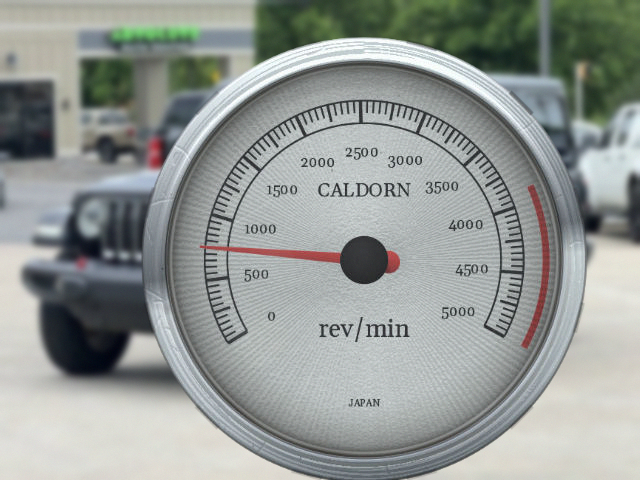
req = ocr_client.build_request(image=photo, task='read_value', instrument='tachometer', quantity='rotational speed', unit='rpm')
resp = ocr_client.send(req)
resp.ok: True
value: 750 rpm
